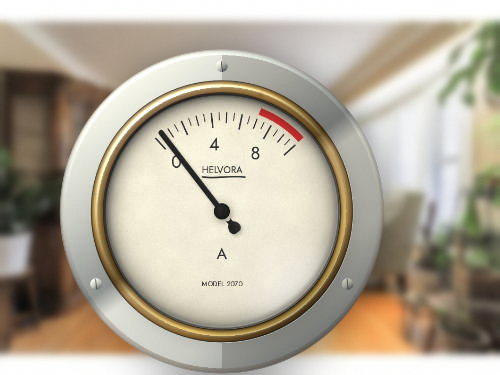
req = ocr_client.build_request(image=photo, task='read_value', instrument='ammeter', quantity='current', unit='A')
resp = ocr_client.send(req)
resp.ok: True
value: 0.5 A
